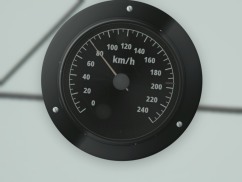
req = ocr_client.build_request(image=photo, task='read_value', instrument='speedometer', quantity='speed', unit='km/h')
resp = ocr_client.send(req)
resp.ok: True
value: 80 km/h
